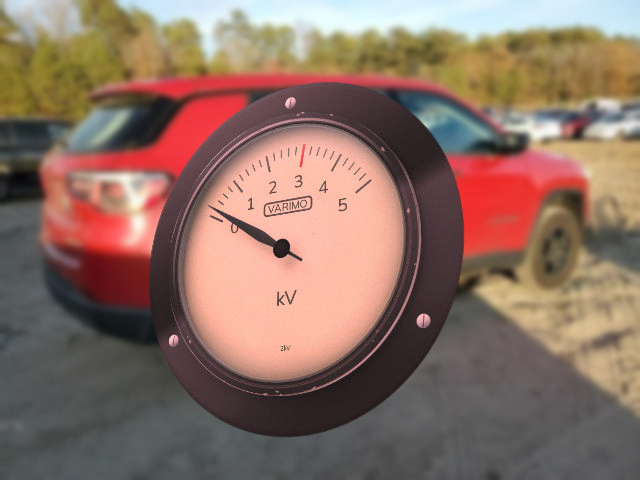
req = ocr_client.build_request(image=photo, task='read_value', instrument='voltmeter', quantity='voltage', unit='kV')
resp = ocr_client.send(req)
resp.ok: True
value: 0.2 kV
